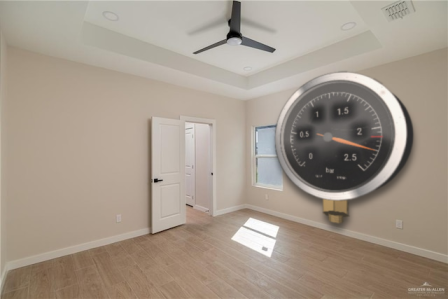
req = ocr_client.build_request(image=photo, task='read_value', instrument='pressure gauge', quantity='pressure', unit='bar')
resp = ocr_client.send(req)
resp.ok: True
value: 2.25 bar
